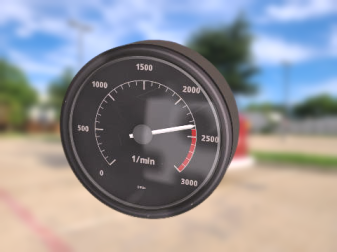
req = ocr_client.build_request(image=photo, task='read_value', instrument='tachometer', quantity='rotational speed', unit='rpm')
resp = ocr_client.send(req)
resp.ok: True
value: 2350 rpm
